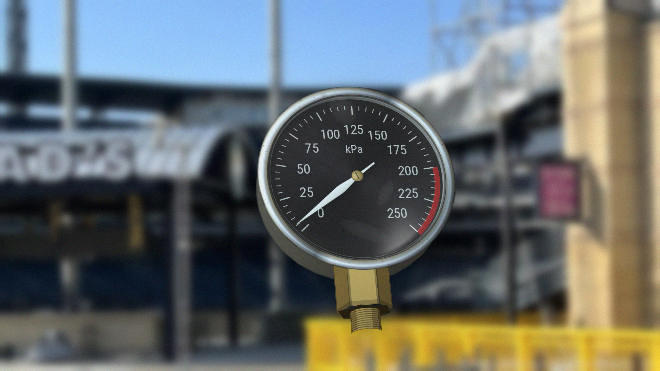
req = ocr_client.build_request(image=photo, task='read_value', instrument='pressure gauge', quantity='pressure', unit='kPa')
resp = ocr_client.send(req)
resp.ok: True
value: 5 kPa
